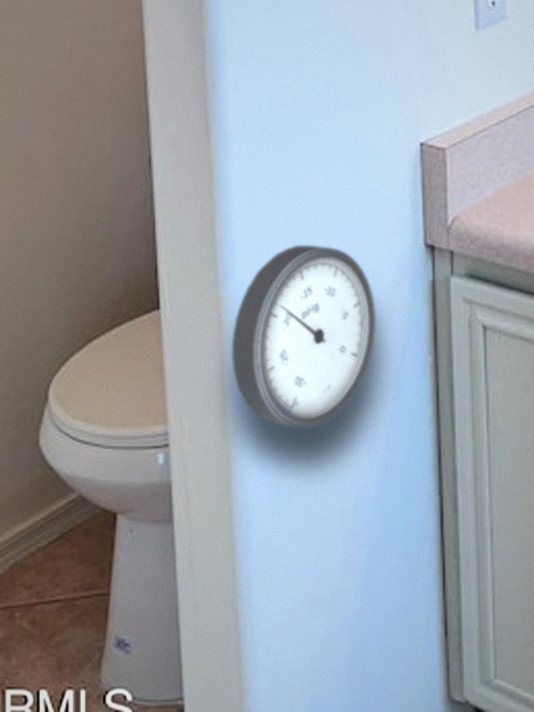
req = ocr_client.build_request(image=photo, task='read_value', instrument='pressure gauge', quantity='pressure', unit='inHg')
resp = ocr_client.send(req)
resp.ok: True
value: -19 inHg
